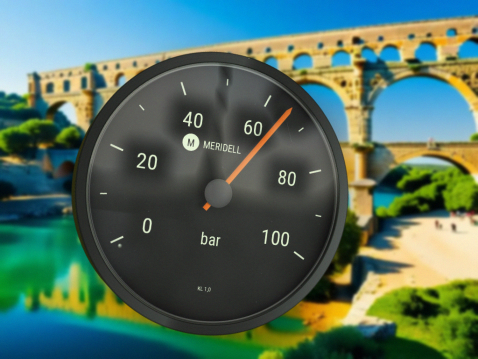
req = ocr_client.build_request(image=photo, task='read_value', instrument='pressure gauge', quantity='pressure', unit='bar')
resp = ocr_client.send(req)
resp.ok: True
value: 65 bar
